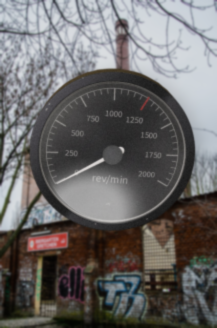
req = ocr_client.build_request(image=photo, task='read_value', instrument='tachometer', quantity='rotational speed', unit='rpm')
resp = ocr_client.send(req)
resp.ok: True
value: 0 rpm
